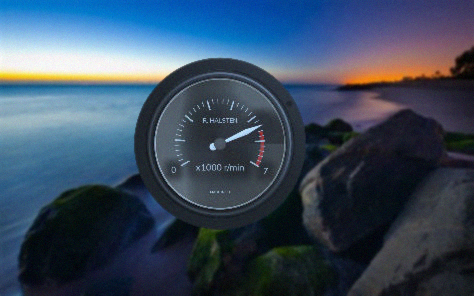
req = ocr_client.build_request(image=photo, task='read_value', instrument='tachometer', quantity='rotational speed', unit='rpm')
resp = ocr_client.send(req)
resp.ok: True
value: 5400 rpm
